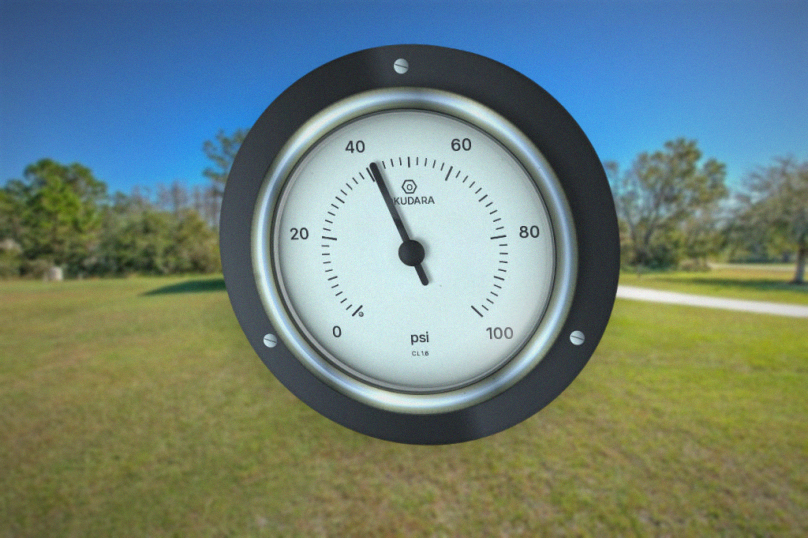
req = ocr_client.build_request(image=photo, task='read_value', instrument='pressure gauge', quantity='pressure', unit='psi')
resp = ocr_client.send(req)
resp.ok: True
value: 42 psi
